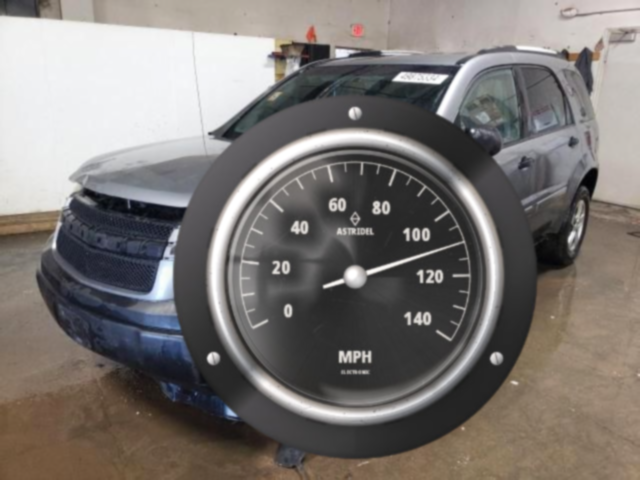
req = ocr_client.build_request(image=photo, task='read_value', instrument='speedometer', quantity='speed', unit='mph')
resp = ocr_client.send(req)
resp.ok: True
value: 110 mph
